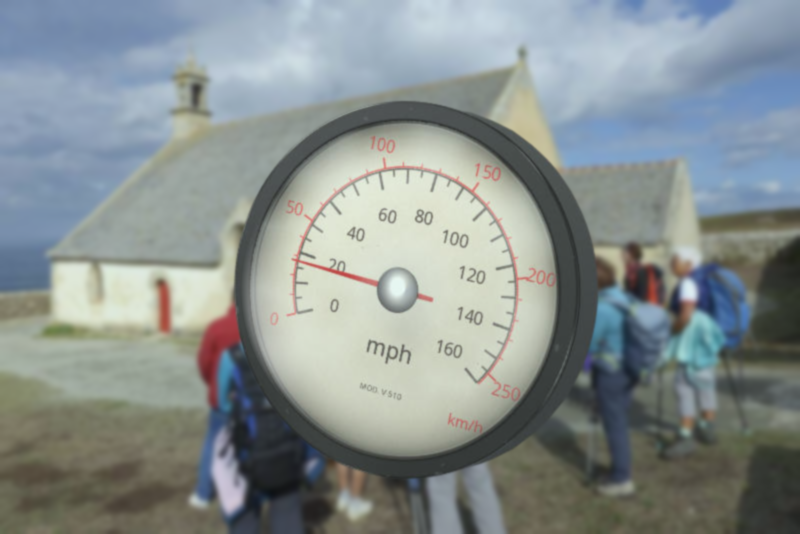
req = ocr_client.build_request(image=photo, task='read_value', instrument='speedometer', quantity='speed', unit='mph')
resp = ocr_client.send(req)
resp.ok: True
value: 17.5 mph
